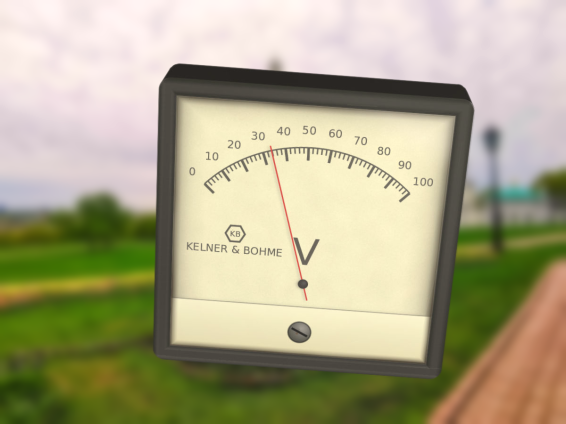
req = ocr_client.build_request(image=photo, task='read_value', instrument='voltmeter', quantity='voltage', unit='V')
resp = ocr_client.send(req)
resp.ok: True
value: 34 V
